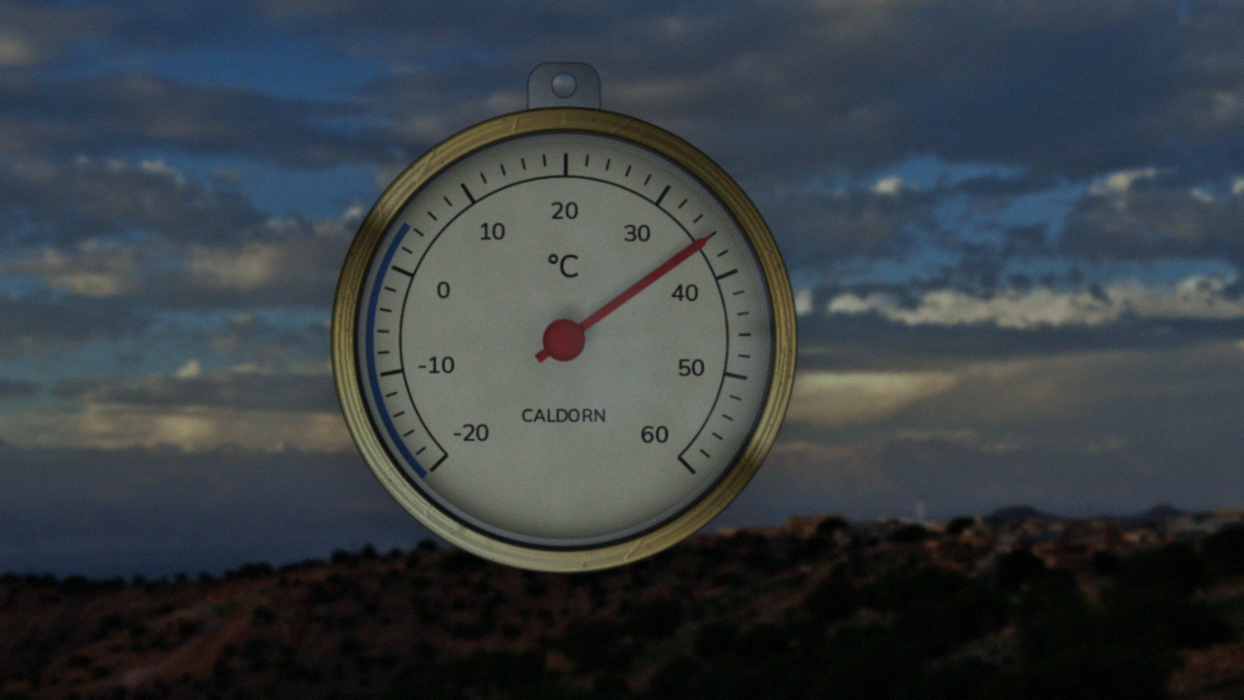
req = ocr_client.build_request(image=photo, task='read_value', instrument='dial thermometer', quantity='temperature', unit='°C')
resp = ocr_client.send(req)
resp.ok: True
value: 36 °C
